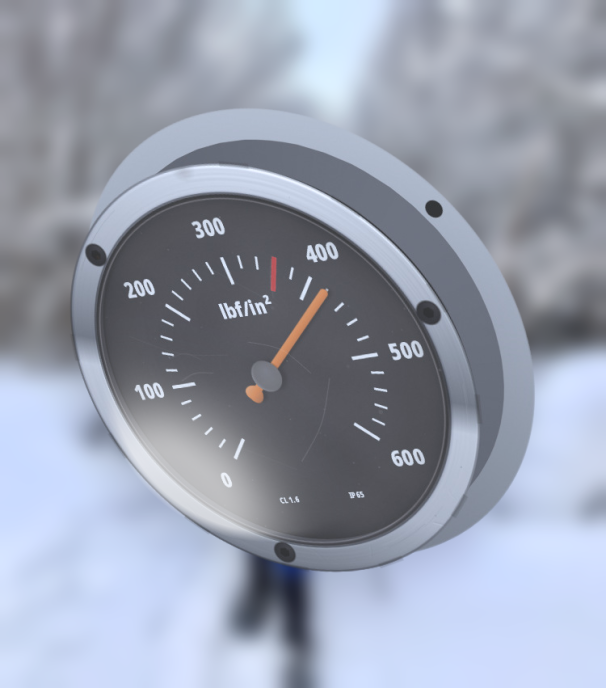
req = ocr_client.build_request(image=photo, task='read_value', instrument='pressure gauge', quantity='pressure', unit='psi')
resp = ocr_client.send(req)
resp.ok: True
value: 420 psi
